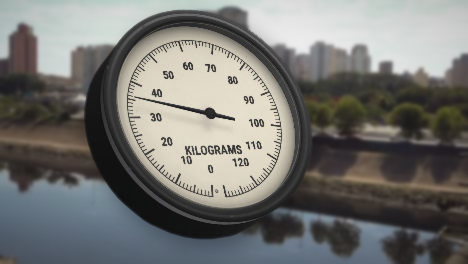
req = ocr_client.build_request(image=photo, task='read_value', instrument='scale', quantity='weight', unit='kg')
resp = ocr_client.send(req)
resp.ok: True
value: 35 kg
